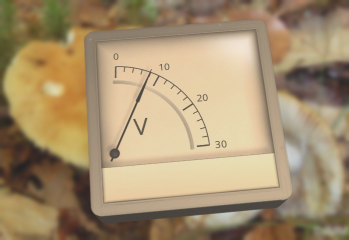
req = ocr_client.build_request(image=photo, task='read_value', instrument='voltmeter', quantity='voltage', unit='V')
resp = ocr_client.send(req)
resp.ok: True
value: 8 V
